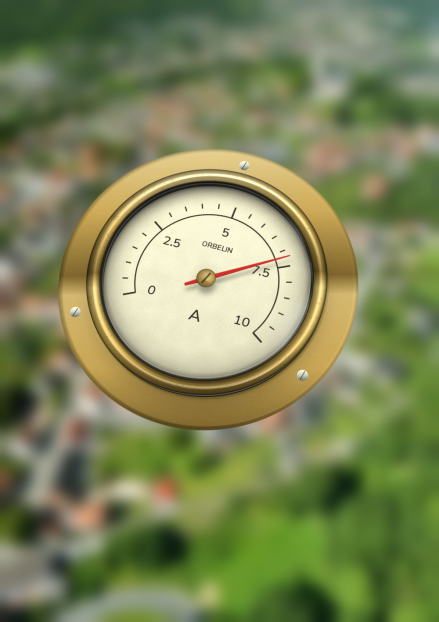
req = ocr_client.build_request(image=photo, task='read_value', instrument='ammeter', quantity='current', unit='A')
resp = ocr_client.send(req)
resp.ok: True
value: 7.25 A
